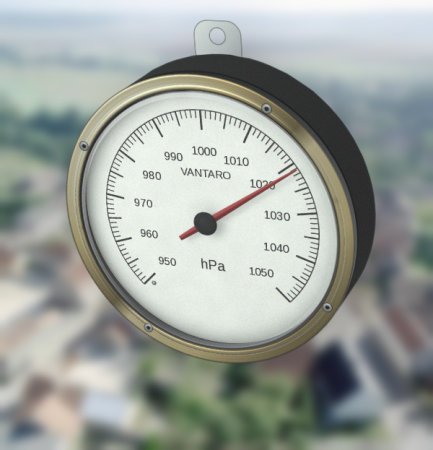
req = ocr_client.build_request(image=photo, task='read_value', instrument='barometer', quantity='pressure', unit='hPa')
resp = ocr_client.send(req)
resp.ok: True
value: 1021 hPa
